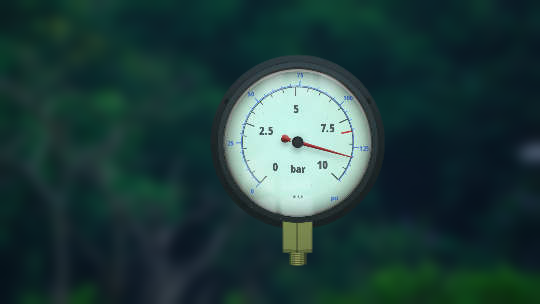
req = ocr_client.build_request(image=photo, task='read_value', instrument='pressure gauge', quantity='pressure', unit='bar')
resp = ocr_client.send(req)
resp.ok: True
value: 9 bar
